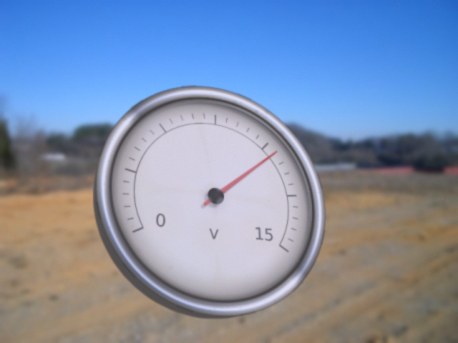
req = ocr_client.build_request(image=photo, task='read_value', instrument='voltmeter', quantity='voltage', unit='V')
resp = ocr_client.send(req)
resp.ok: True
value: 10.5 V
